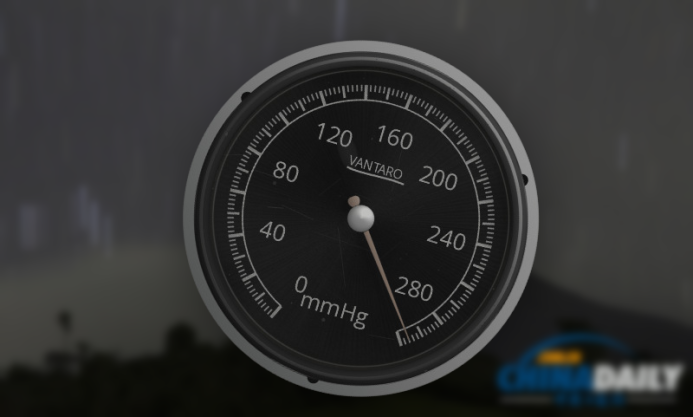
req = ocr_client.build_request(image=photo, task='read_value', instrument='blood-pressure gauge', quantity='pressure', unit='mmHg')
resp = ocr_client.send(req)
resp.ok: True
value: 296 mmHg
